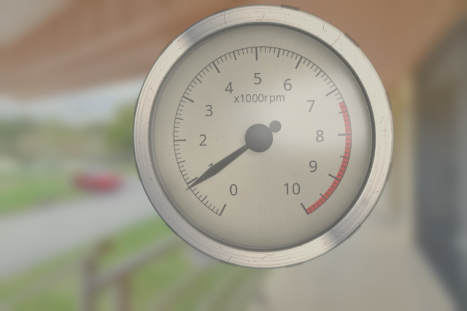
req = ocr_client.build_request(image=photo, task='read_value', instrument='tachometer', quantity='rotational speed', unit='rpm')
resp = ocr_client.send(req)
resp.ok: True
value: 900 rpm
